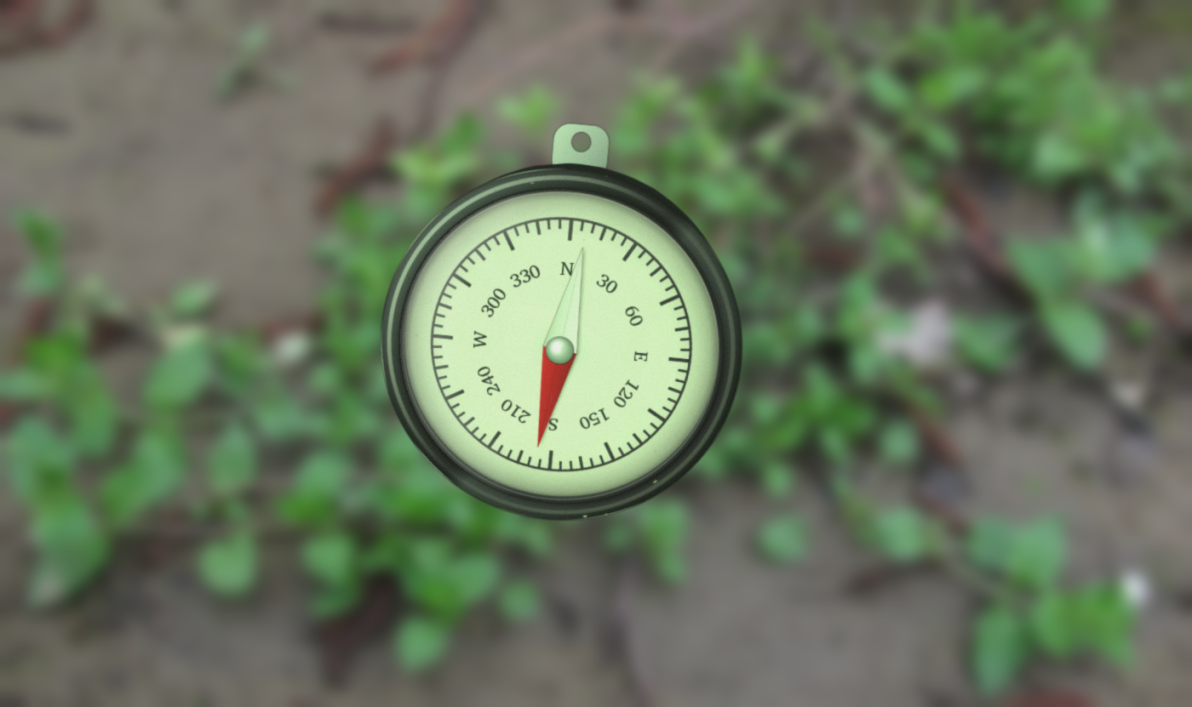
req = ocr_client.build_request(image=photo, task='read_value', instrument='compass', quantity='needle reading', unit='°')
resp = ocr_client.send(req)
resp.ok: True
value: 187.5 °
